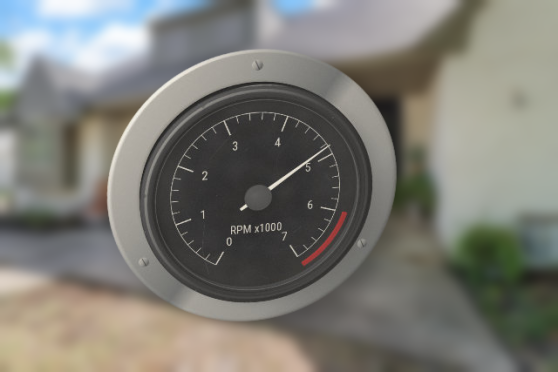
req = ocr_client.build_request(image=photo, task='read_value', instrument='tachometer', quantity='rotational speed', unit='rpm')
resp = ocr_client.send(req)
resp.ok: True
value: 4800 rpm
